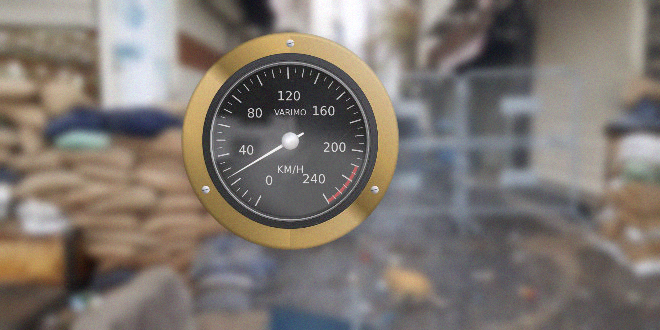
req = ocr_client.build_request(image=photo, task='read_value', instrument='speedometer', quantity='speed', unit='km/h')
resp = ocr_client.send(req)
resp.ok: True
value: 25 km/h
